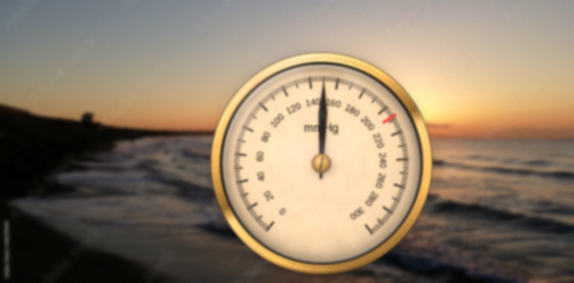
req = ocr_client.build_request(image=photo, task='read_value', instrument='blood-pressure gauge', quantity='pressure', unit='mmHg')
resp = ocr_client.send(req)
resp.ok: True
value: 150 mmHg
